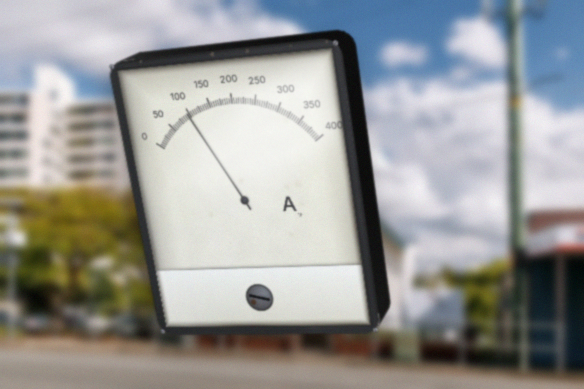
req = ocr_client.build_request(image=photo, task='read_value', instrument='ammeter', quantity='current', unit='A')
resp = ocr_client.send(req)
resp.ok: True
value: 100 A
